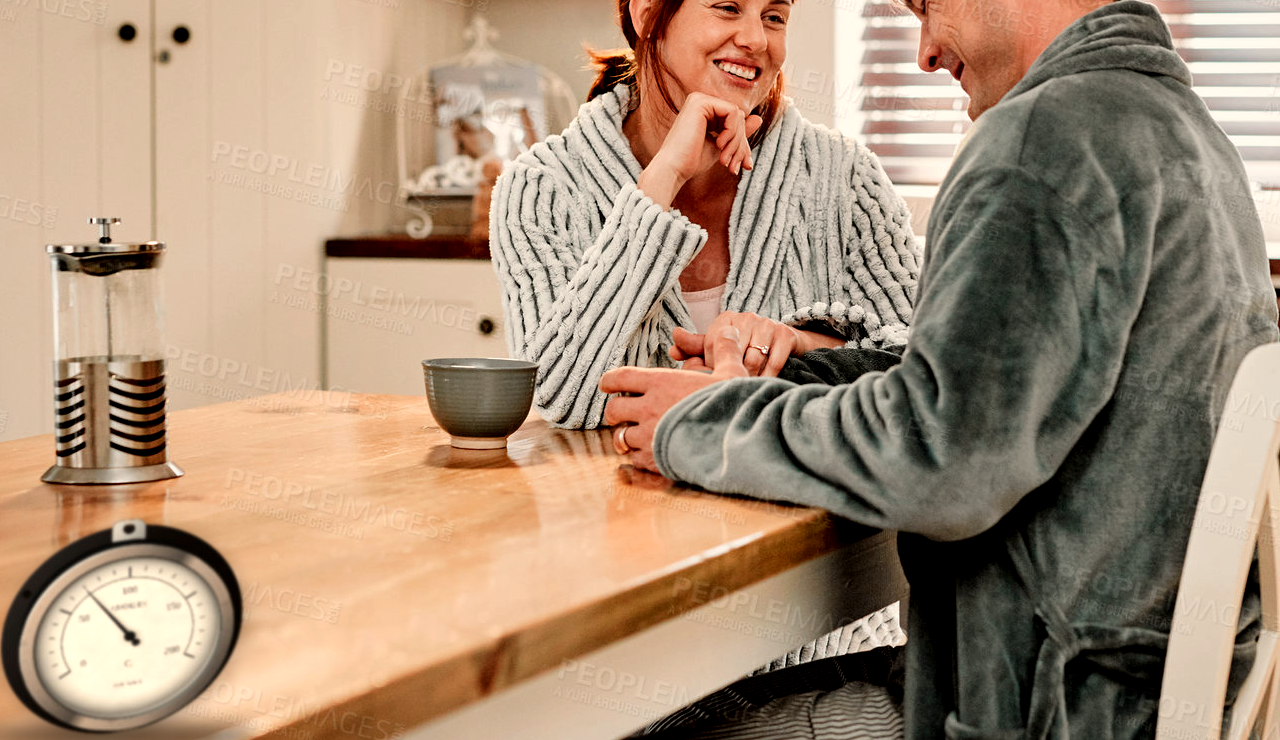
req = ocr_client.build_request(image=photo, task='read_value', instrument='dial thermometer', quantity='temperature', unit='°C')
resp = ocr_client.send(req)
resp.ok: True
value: 70 °C
